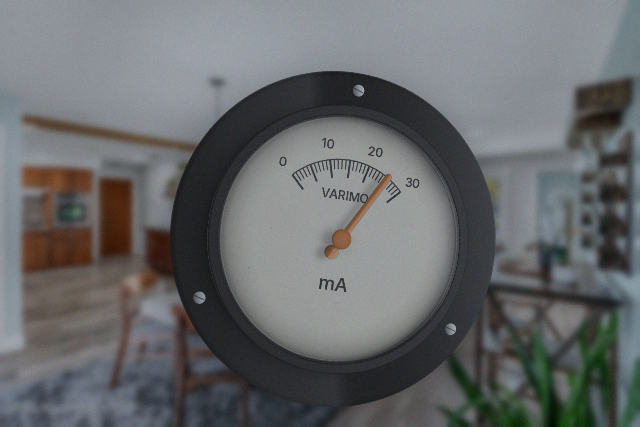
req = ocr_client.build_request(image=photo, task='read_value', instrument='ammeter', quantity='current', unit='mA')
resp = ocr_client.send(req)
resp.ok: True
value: 25 mA
